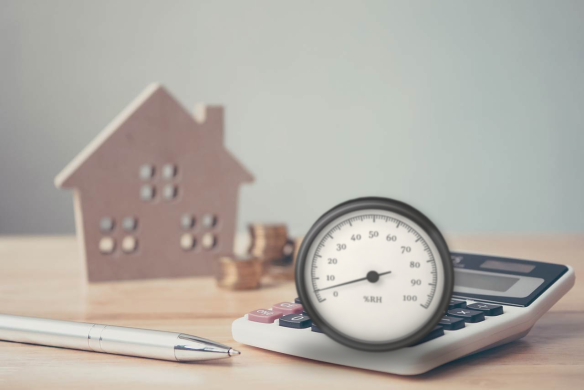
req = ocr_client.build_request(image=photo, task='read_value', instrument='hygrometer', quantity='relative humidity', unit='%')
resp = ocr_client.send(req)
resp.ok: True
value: 5 %
